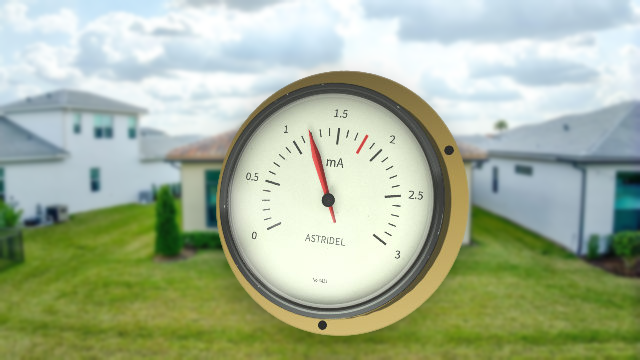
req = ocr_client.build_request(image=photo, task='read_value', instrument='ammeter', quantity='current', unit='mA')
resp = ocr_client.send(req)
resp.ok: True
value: 1.2 mA
